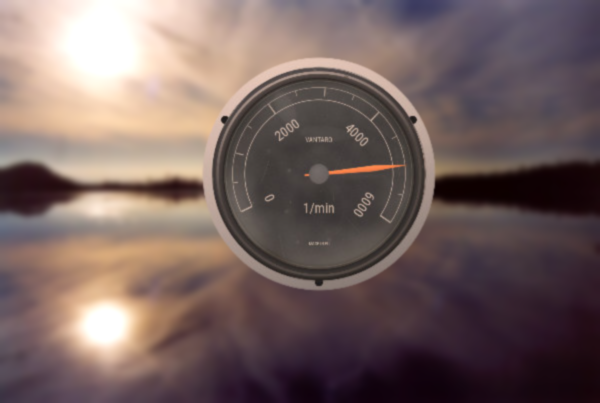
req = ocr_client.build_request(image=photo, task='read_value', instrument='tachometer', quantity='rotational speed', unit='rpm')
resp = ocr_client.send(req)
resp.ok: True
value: 5000 rpm
